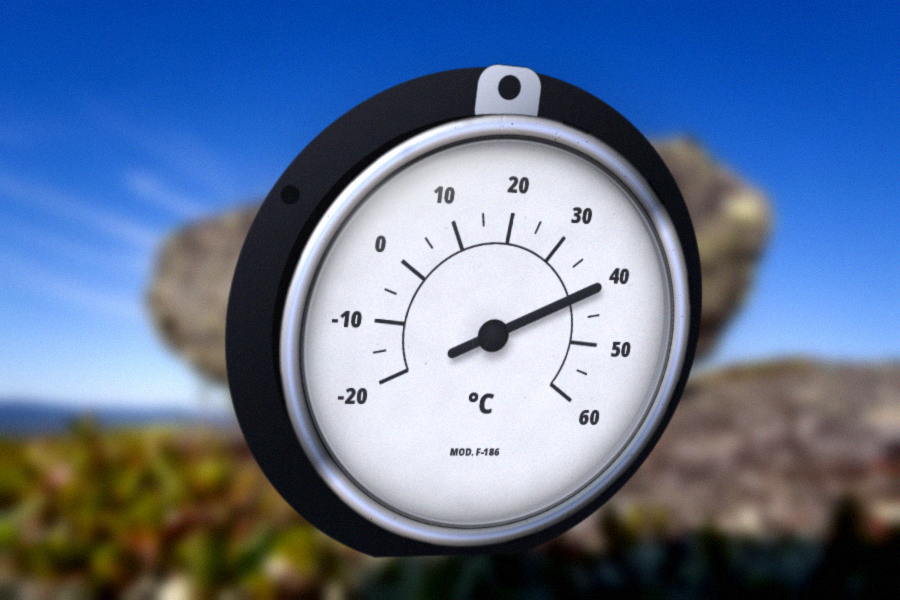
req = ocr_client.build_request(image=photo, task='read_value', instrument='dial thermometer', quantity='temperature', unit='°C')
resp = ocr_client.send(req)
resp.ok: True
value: 40 °C
